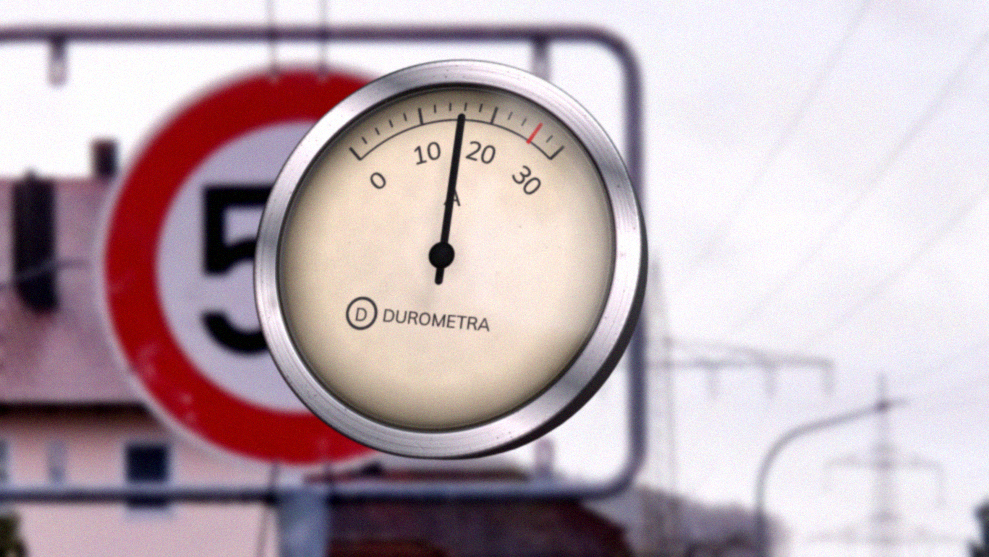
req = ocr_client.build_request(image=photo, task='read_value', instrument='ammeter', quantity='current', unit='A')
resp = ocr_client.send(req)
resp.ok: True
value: 16 A
